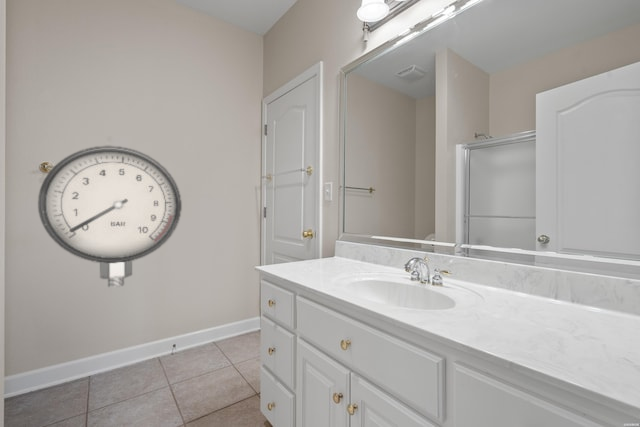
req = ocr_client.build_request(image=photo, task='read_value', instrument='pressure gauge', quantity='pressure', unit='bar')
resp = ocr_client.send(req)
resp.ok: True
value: 0.2 bar
